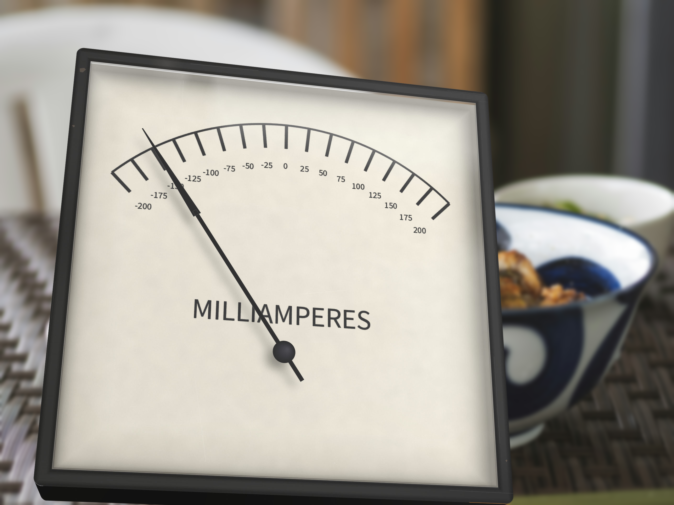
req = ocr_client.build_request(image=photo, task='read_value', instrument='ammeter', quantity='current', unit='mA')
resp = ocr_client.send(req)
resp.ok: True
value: -150 mA
